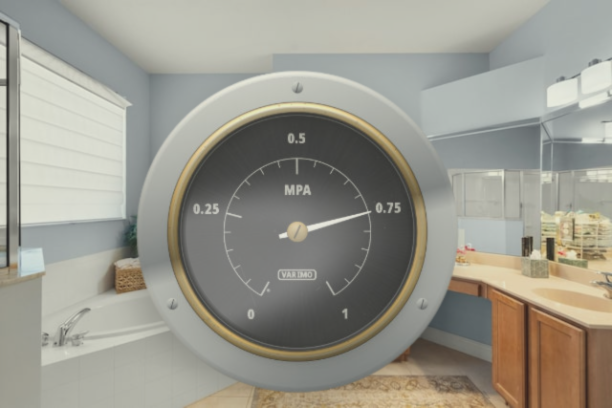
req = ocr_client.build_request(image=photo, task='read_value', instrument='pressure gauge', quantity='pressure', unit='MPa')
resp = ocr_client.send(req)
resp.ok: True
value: 0.75 MPa
